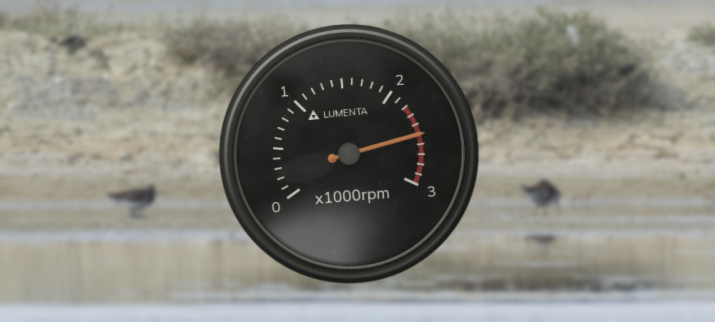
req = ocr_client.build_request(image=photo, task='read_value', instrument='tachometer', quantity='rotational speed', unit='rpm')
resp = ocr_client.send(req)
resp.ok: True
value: 2500 rpm
